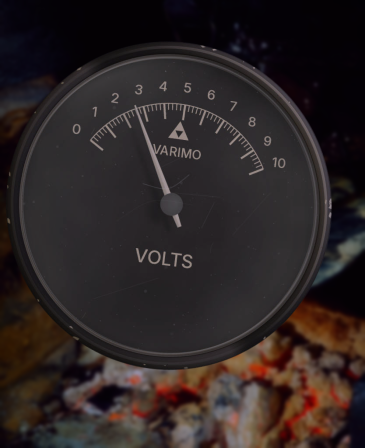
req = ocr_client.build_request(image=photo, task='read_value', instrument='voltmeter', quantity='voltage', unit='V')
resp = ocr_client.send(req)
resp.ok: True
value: 2.6 V
